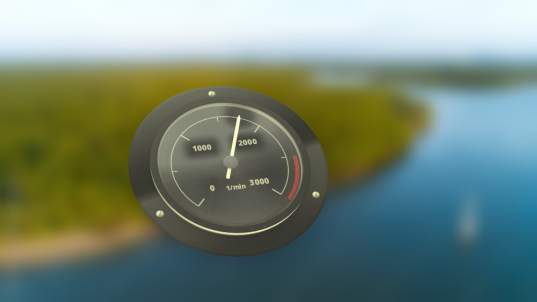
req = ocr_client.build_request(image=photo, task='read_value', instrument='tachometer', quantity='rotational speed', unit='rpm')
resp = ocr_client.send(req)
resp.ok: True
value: 1750 rpm
